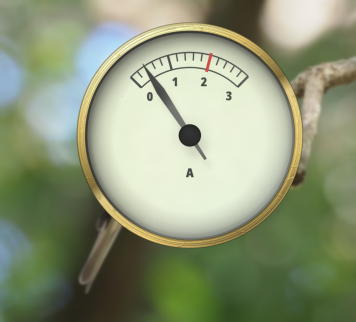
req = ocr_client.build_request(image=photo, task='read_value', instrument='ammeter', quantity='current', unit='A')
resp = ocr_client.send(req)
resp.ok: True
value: 0.4 A
